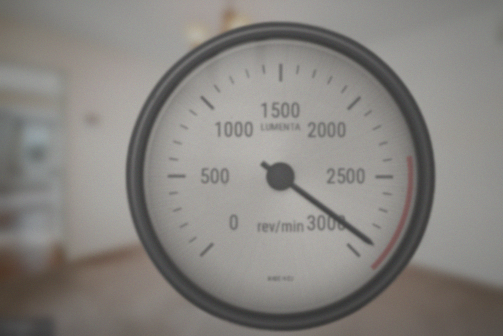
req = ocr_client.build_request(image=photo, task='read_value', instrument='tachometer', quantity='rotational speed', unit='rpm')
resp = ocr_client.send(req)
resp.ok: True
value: 2900 rpm
